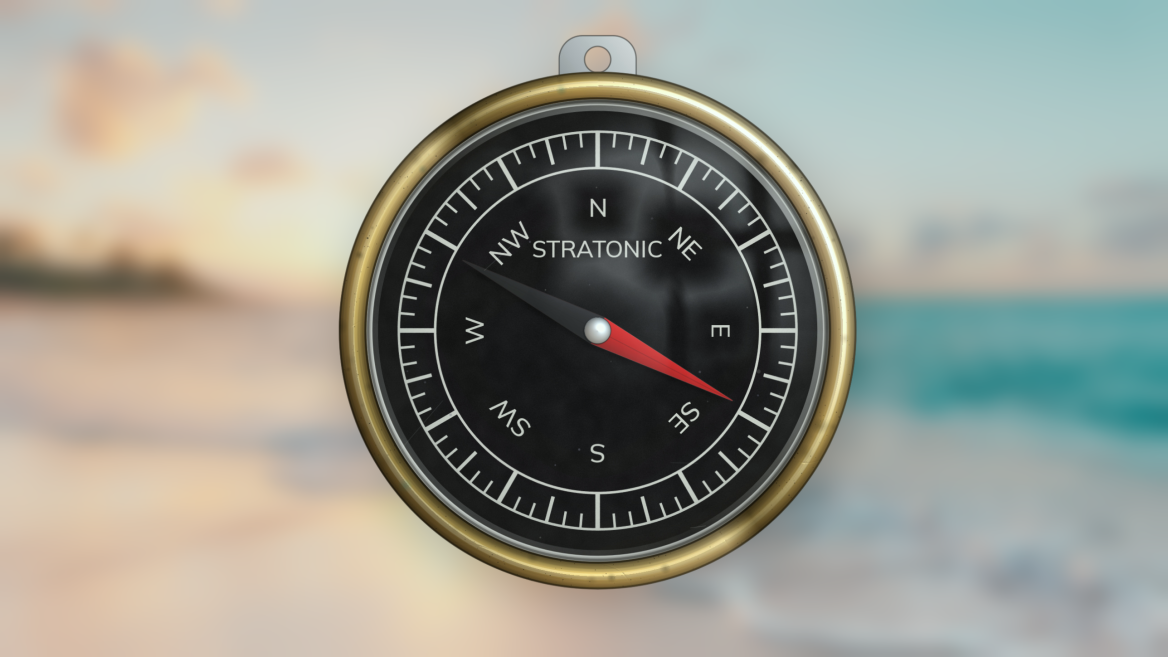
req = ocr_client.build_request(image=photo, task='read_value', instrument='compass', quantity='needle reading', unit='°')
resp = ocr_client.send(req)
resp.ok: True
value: 117.5 °
